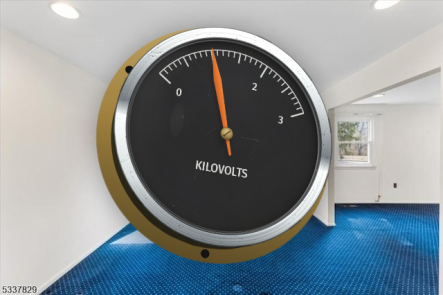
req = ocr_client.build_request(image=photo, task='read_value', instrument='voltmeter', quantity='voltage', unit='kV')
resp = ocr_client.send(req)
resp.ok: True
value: 1 kV
